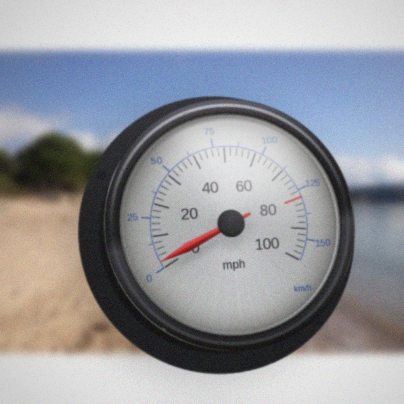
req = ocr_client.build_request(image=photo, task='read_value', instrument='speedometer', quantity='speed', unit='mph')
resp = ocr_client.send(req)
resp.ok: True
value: 2 mph
